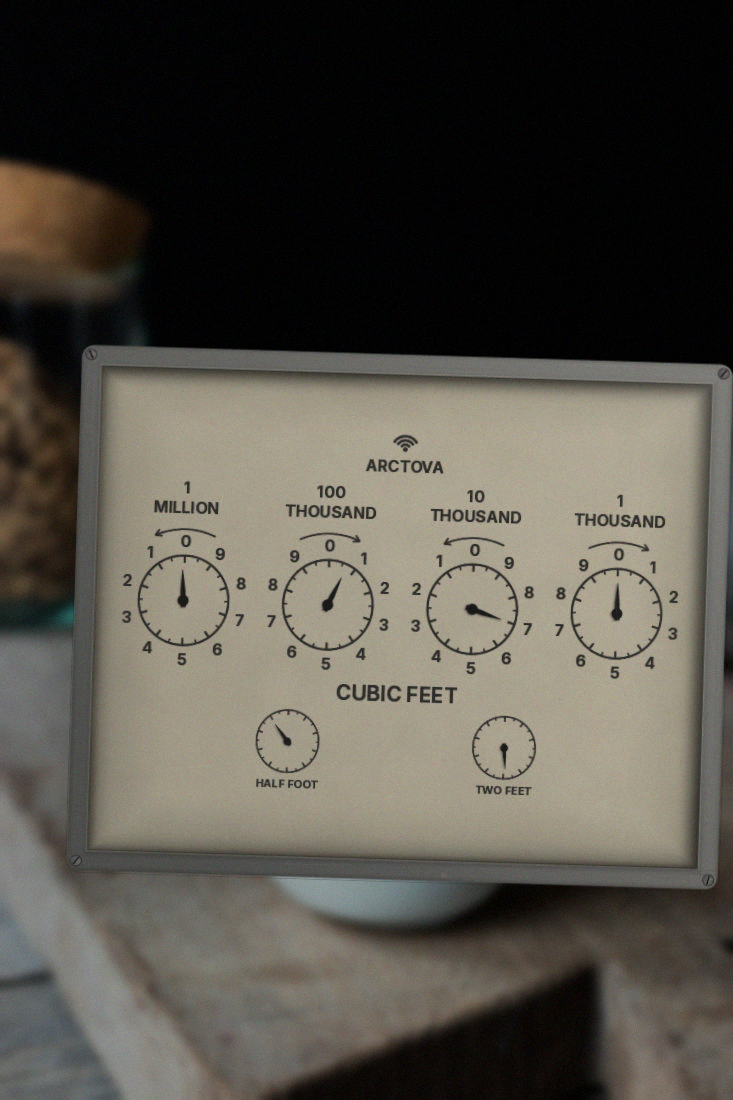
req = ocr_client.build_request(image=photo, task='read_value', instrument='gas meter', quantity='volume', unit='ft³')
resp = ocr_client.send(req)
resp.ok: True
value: 7000 ft³
